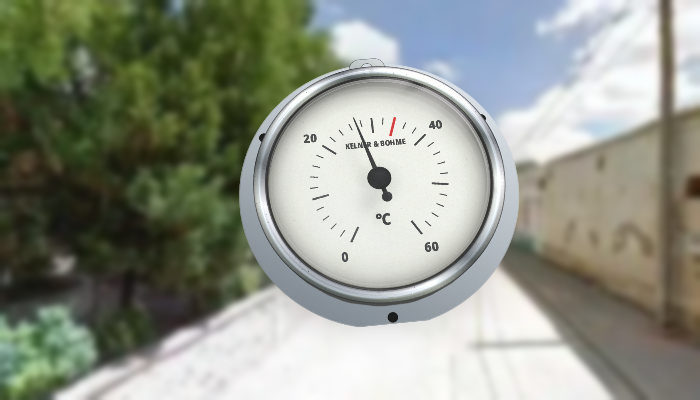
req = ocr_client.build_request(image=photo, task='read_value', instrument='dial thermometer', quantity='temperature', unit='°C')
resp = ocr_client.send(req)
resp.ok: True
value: 27 °C
